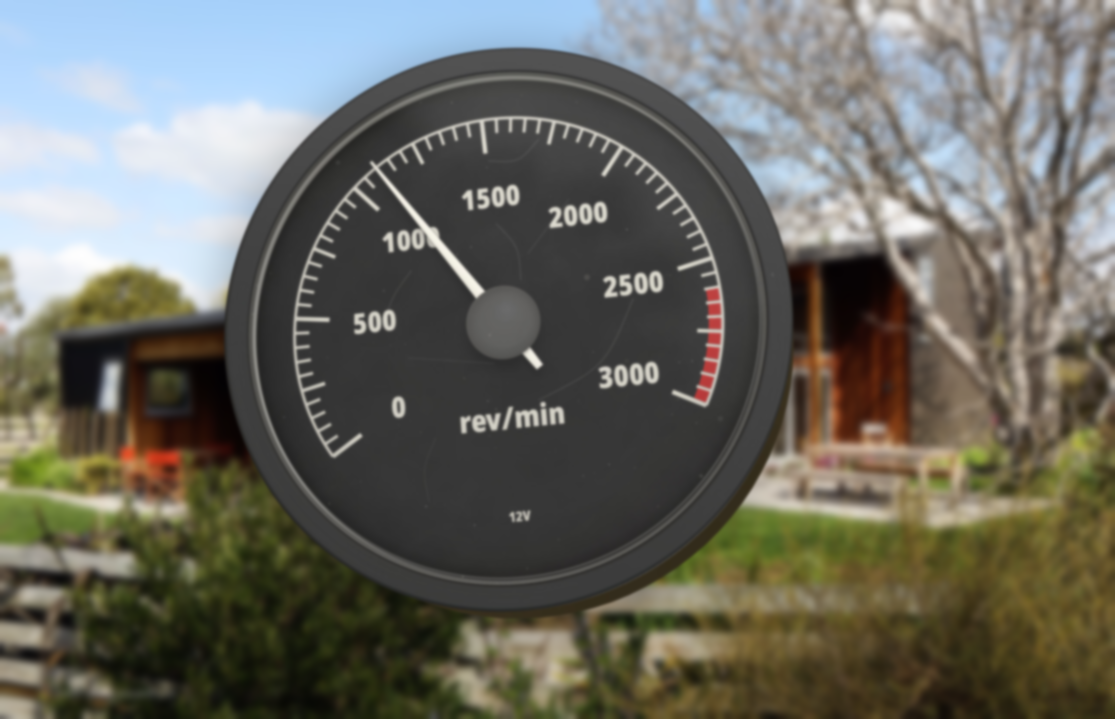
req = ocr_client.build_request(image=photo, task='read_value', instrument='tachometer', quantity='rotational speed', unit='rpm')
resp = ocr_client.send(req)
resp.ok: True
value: 1100 rpm
